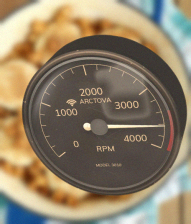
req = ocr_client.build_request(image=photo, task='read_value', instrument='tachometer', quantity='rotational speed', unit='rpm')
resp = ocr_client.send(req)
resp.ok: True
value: 3600 rpm
